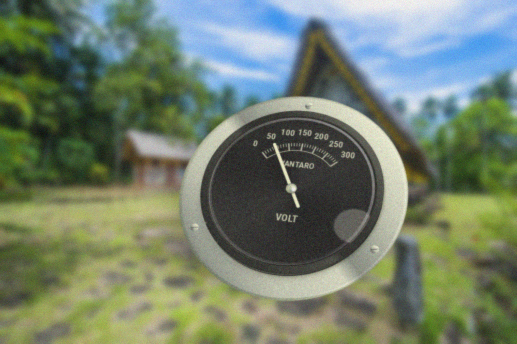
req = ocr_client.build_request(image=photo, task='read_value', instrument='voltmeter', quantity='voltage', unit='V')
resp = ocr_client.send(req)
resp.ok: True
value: 50 V
